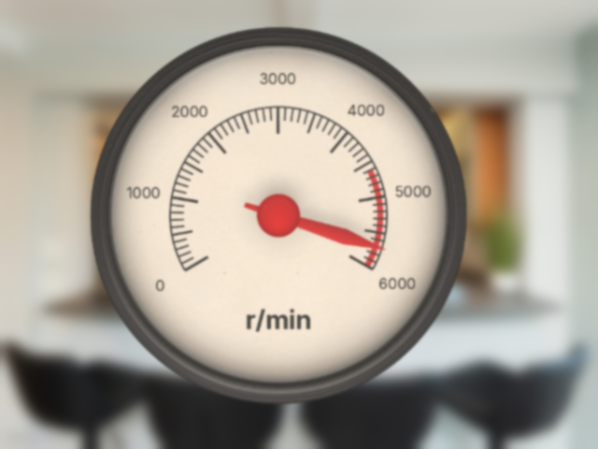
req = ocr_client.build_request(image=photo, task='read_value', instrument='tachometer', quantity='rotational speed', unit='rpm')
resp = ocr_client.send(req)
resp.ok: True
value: 5700 rpm
